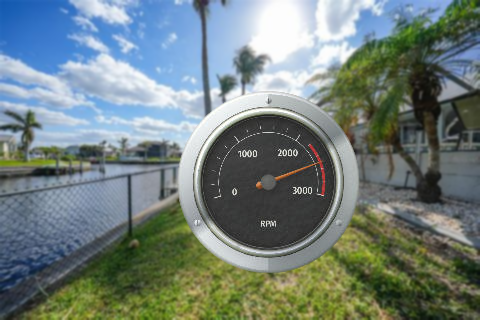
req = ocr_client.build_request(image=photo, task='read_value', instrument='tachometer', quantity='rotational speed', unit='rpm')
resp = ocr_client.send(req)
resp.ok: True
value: 2500 rpm
